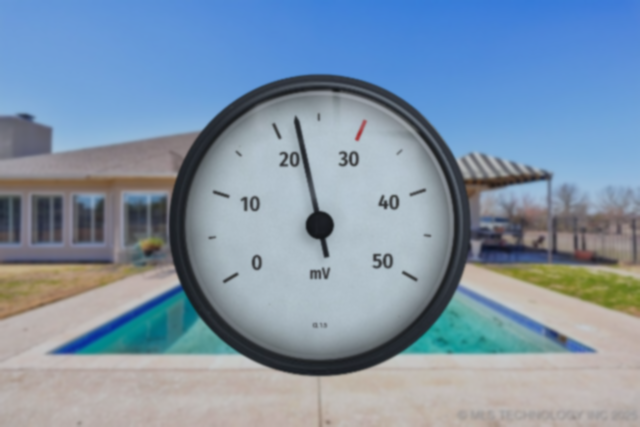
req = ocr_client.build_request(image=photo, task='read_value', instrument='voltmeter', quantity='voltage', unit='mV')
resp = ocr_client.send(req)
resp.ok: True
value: 22.5 mV
